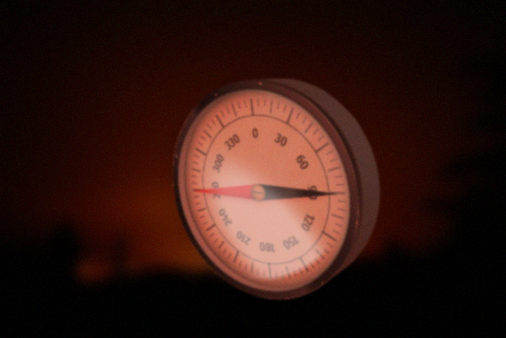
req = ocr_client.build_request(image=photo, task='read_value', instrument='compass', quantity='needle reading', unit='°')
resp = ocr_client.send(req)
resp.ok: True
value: 270 °
